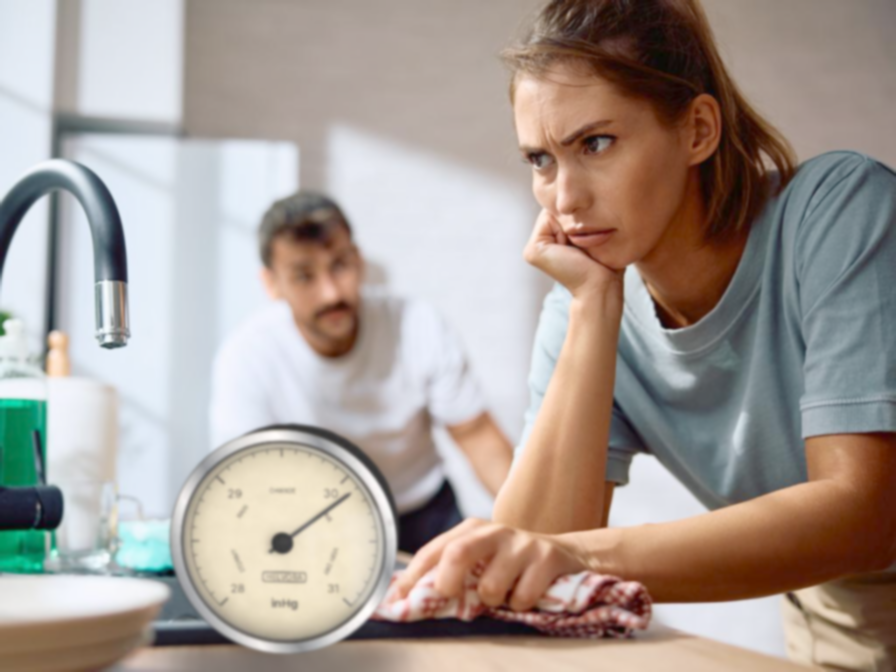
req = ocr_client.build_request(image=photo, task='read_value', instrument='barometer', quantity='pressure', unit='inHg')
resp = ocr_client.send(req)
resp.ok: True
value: 30.1 inHg
